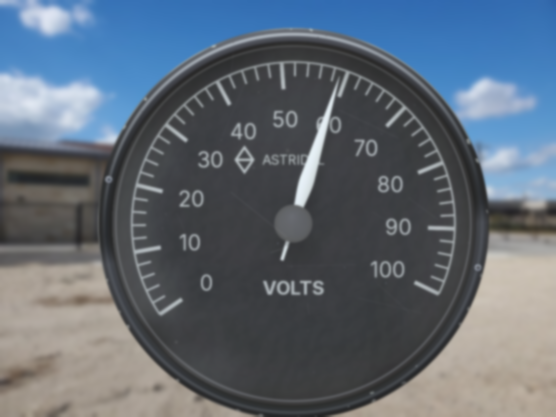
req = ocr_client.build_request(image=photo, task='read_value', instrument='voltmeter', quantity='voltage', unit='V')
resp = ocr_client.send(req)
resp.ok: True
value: 59 V
